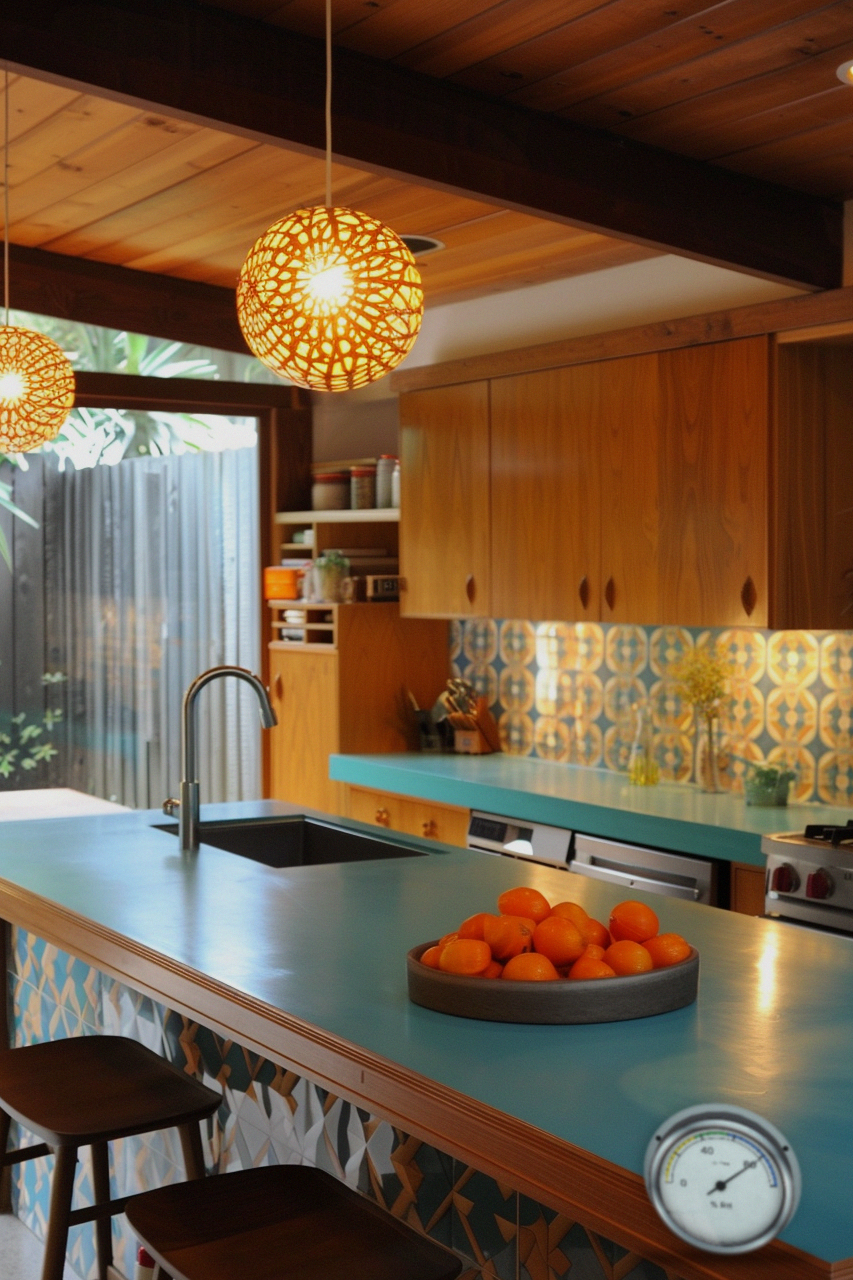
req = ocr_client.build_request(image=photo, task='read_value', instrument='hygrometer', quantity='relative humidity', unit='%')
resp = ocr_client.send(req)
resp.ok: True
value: 80 %
